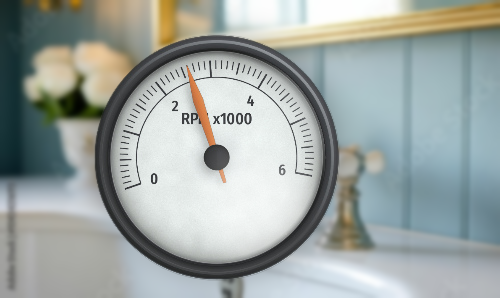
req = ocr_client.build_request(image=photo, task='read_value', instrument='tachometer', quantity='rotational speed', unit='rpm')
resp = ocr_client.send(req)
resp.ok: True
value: 2600 rpm
